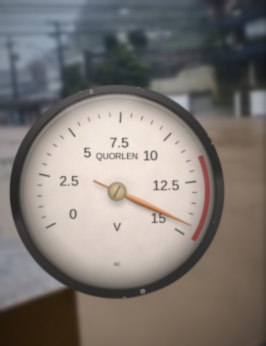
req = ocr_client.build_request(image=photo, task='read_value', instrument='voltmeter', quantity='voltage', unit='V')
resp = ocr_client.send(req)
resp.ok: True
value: 14.5 V
